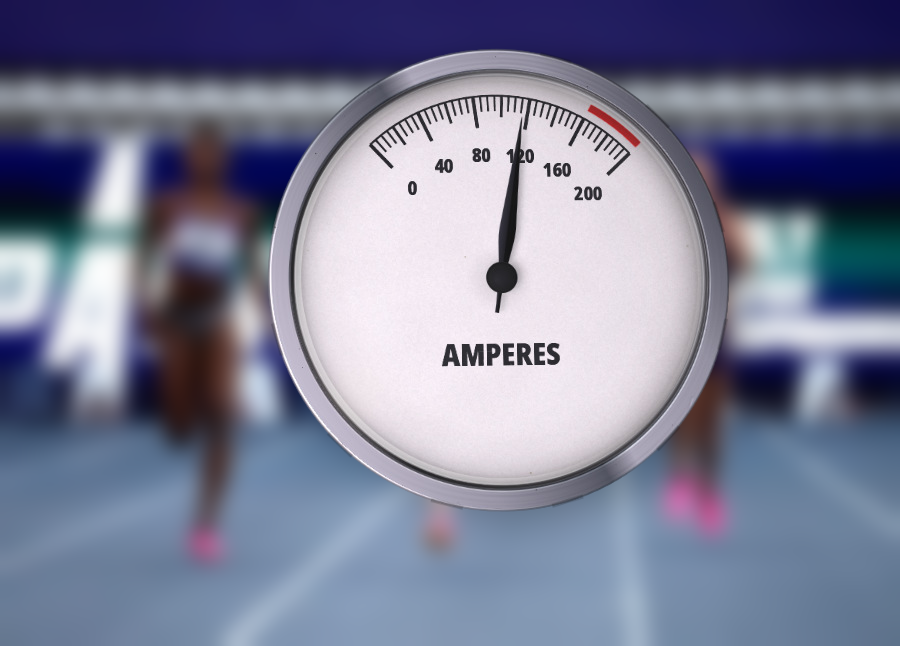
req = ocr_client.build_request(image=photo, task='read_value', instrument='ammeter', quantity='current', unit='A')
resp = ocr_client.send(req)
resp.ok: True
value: 115 A
